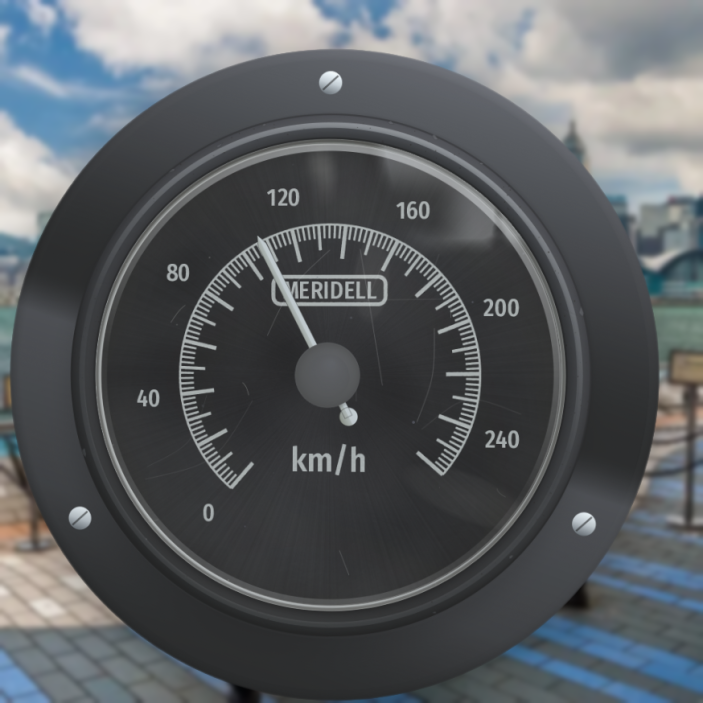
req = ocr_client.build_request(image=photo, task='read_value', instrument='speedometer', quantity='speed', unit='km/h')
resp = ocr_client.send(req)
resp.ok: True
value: 108 km/h
